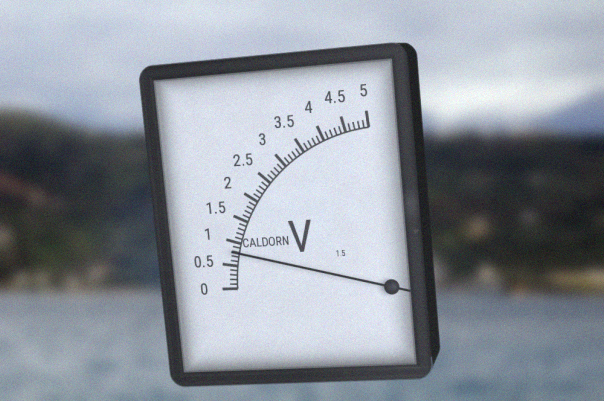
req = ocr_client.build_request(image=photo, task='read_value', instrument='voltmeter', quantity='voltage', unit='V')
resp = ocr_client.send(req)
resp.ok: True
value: 0.8 V
